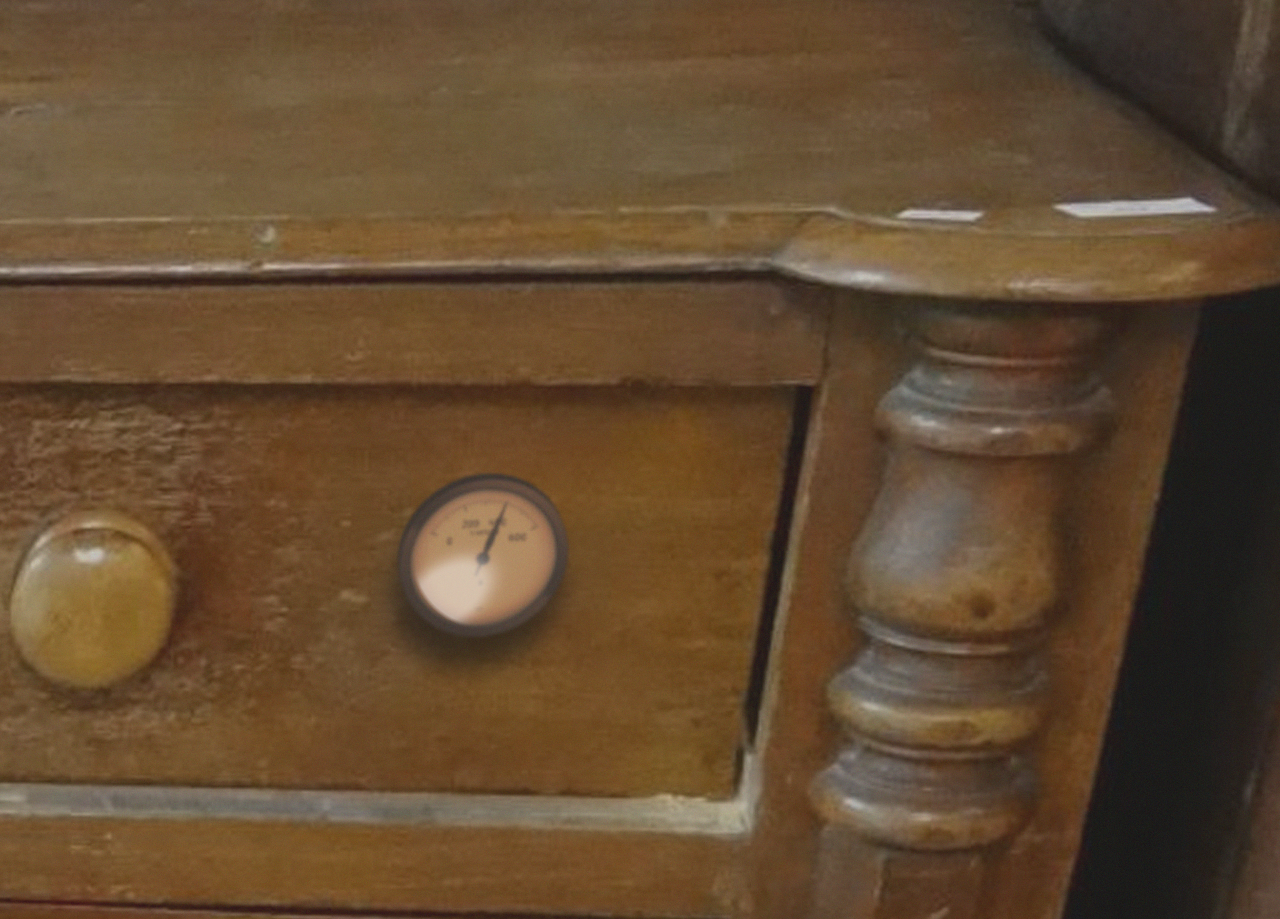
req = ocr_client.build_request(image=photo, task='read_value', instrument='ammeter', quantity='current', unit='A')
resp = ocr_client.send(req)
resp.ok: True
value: 400 A
